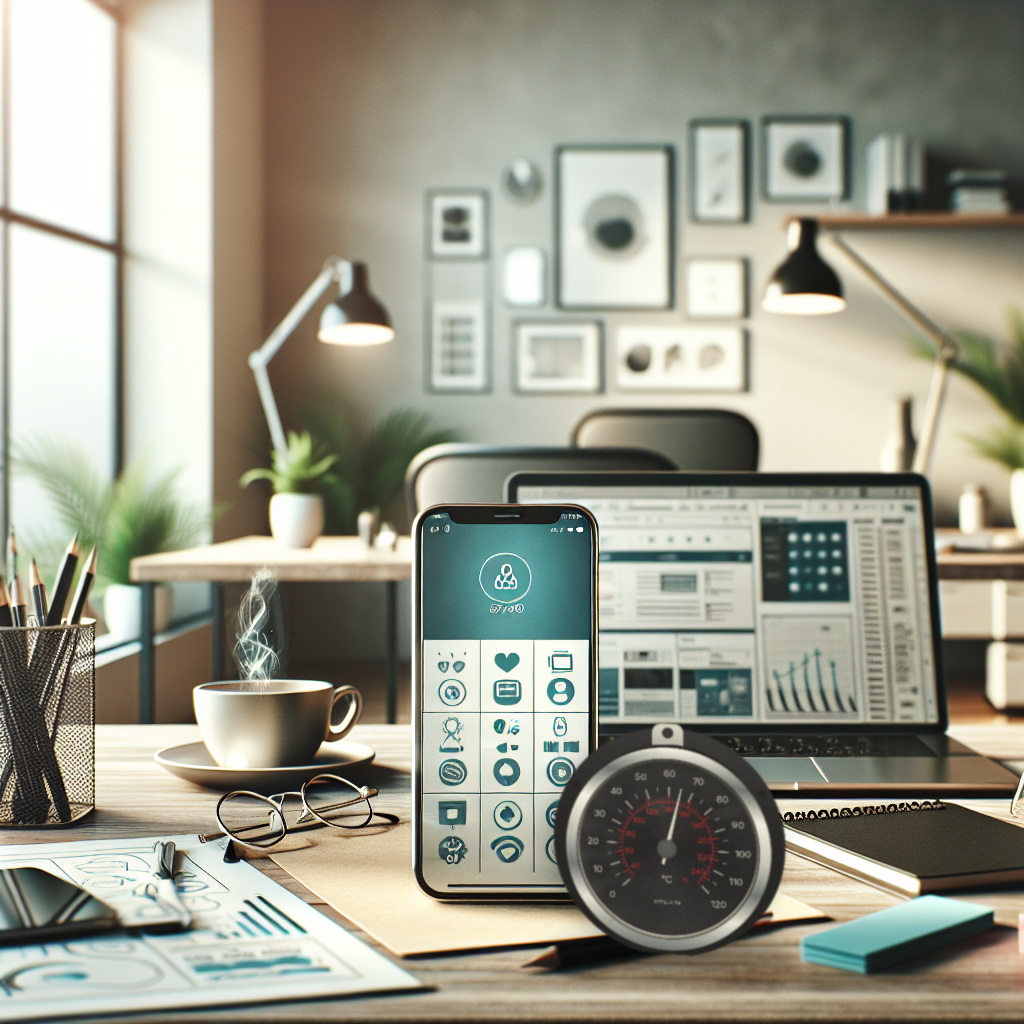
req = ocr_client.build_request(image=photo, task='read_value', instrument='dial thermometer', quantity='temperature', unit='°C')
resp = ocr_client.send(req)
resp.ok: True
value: 65 °C
